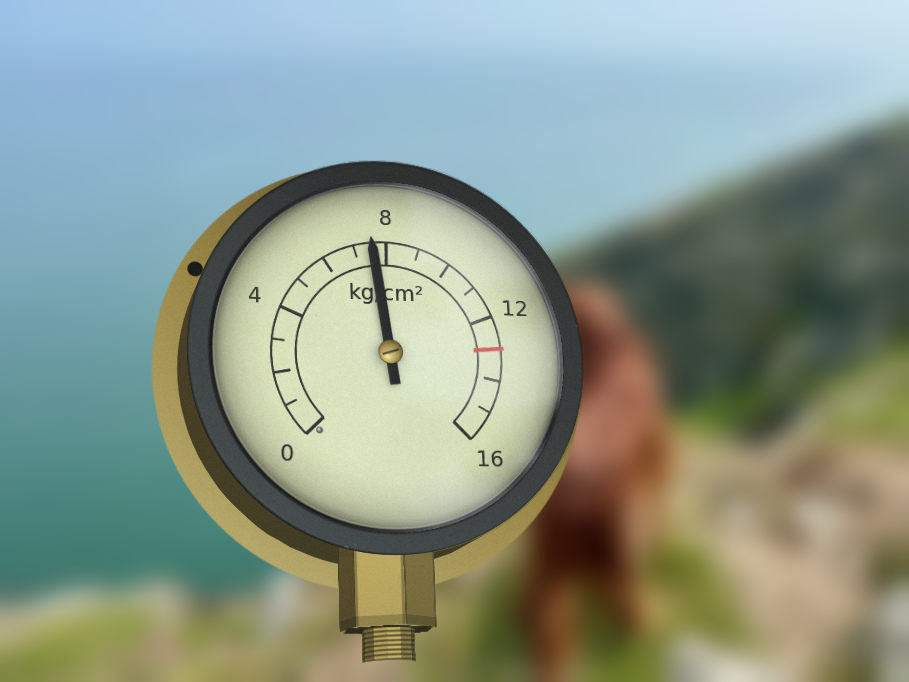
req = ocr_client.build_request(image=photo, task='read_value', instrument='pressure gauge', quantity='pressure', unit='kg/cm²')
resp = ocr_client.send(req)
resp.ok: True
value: 7.5 kg/cm²
